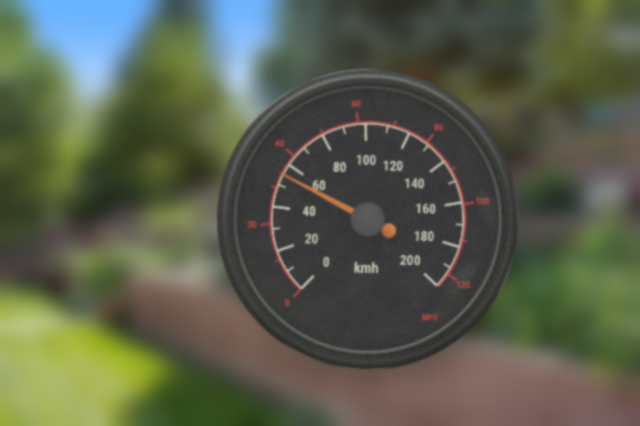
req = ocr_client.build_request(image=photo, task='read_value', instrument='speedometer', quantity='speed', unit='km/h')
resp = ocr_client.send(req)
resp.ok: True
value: 55 km/h
